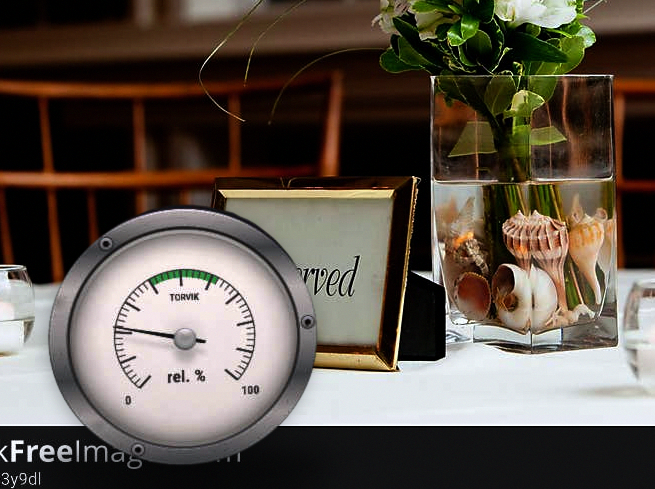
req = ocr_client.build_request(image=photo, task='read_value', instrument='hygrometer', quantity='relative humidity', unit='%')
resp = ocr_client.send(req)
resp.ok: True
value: 22 %
